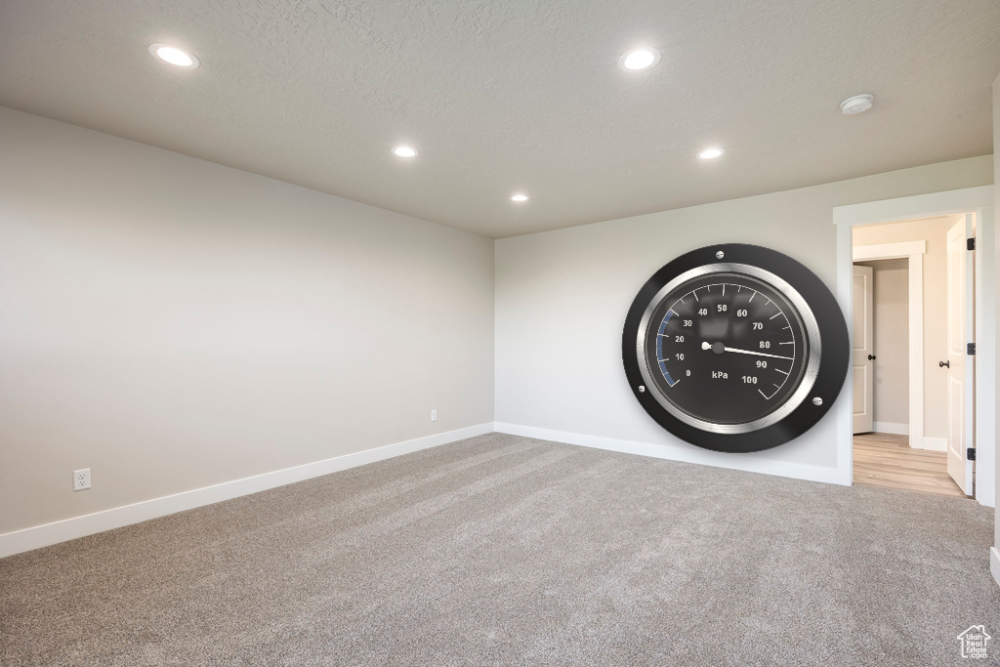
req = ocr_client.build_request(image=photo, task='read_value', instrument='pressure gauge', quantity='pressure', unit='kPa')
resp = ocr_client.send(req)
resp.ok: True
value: 85 kPa
